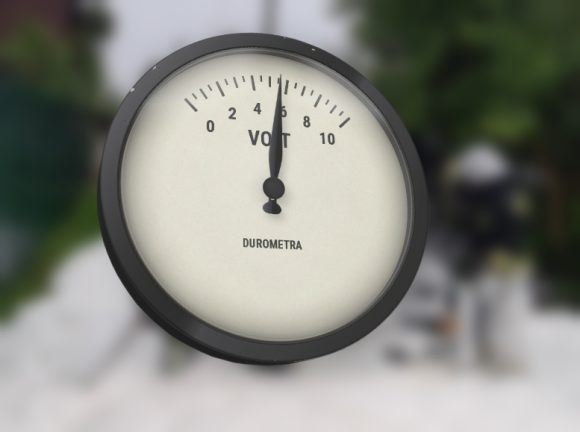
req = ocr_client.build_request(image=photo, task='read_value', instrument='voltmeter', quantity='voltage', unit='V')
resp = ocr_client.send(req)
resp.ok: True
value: 5.5 V
